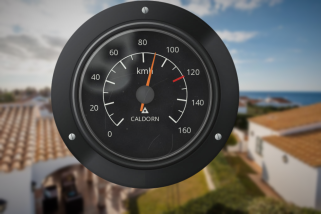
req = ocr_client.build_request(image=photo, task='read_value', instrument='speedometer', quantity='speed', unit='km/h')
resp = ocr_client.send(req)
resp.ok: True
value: 90 km/h
